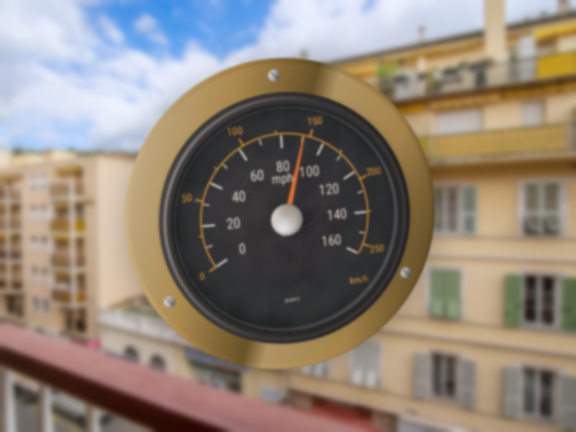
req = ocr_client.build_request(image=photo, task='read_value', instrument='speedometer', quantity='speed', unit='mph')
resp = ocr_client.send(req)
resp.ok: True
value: 90 mph
